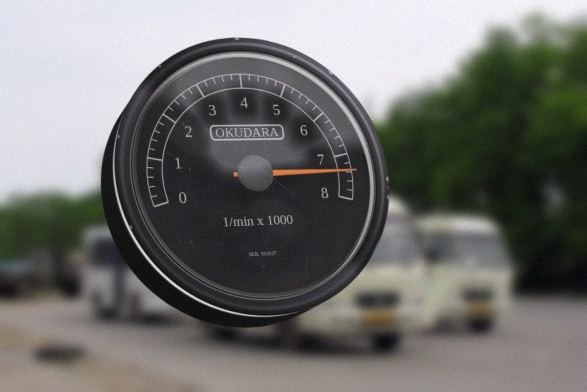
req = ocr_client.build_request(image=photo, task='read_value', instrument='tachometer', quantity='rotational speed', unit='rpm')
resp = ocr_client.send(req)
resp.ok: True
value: 7400 rpm
